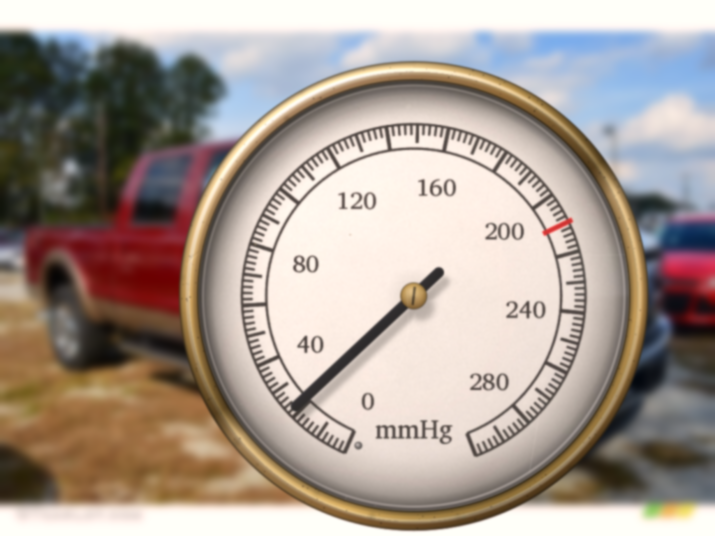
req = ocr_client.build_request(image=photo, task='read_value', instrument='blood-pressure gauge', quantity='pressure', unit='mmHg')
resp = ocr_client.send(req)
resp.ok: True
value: 22 mmHg
